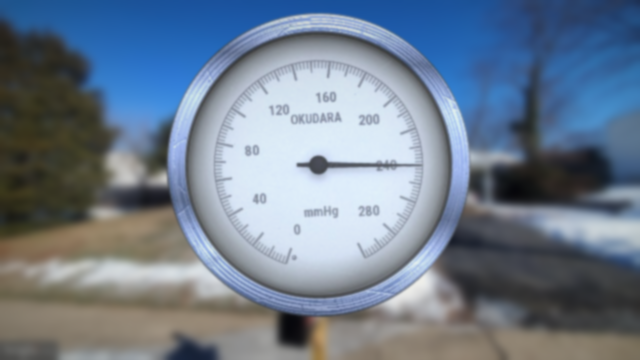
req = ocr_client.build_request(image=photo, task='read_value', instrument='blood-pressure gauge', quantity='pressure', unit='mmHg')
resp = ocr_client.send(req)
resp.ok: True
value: 240 mmHg
